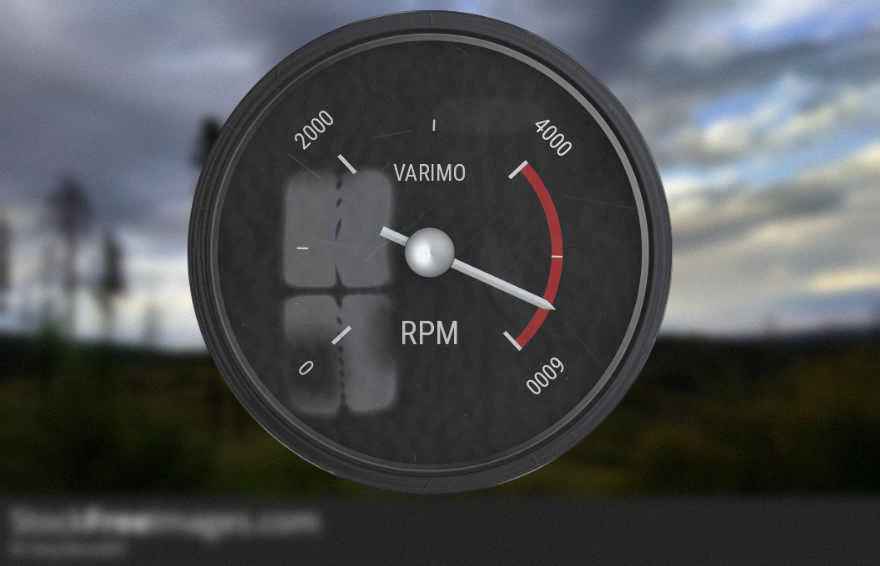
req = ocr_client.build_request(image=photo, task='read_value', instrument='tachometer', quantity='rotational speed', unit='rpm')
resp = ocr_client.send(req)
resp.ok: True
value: 5500 rpm
